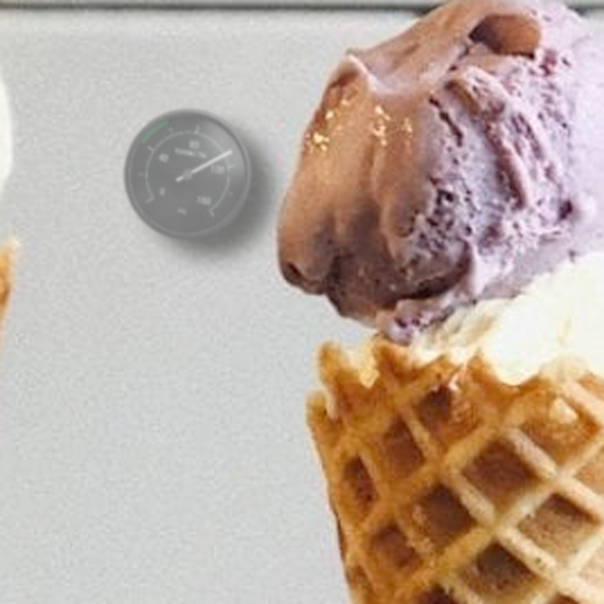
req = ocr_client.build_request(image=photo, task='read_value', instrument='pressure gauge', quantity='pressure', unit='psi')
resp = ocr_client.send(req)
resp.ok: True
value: 110 psi
